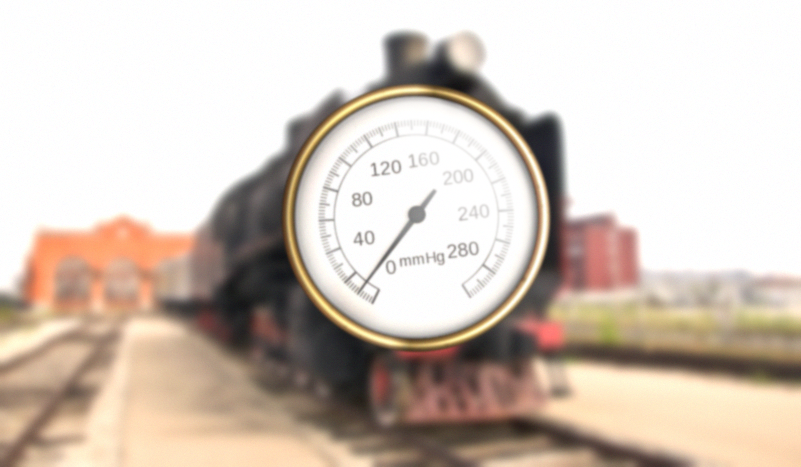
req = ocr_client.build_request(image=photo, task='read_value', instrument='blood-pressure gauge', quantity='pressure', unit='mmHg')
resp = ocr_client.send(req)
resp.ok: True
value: 10 mmHg
